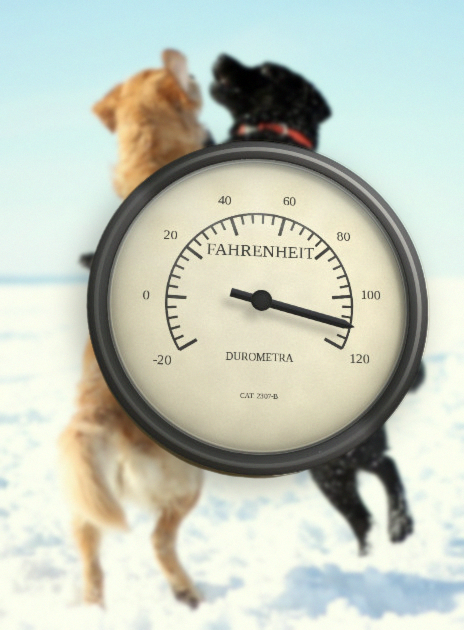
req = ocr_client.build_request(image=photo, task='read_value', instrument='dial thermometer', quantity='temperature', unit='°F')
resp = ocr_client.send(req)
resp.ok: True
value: 112 °F
